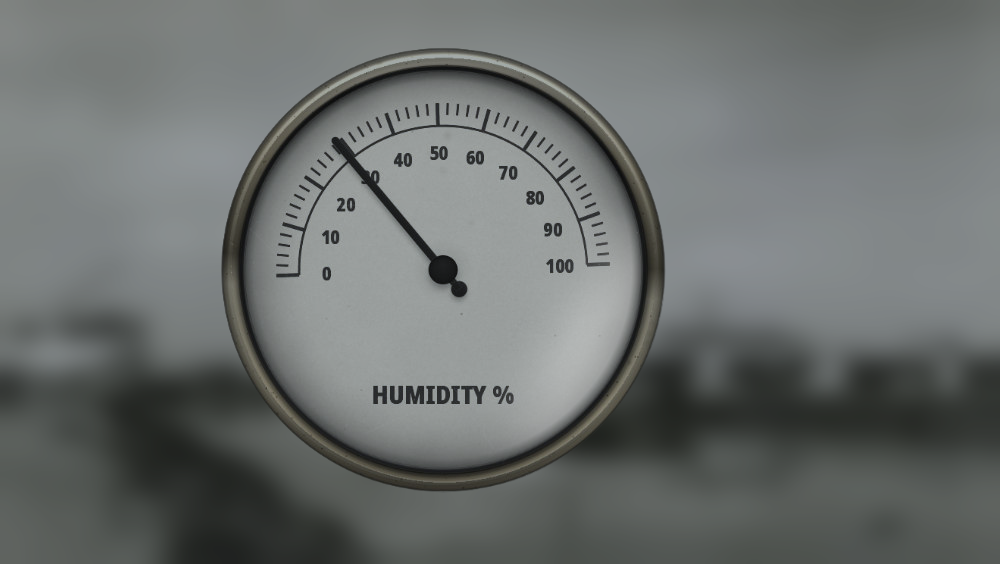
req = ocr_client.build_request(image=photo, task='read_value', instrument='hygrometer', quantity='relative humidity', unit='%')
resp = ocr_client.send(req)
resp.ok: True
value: 29 %
